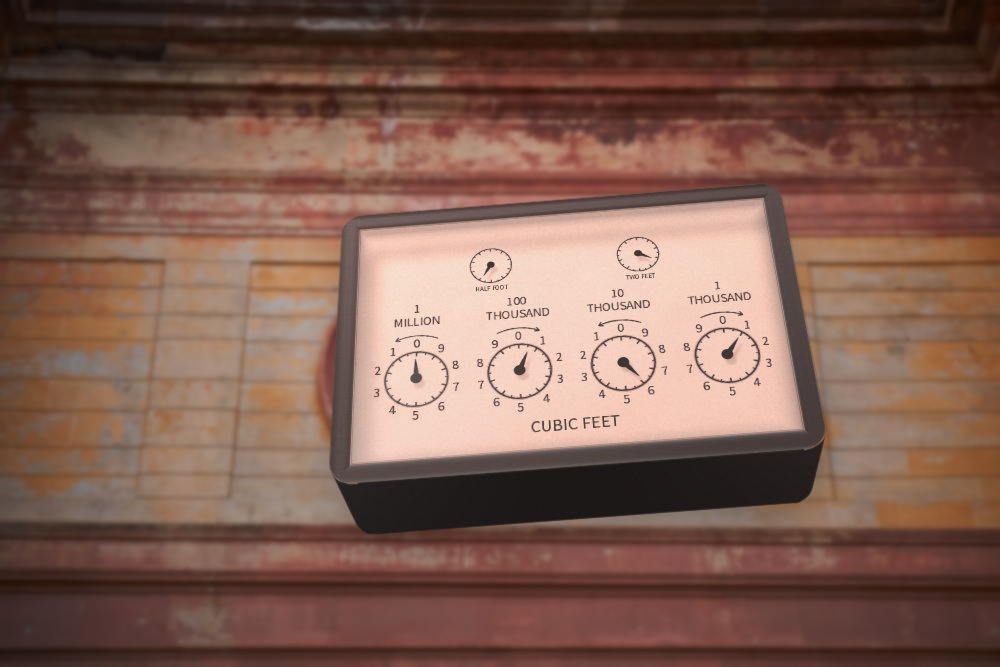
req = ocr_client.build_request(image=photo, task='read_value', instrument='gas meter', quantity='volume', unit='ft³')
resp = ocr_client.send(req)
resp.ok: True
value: 6100 ft³
